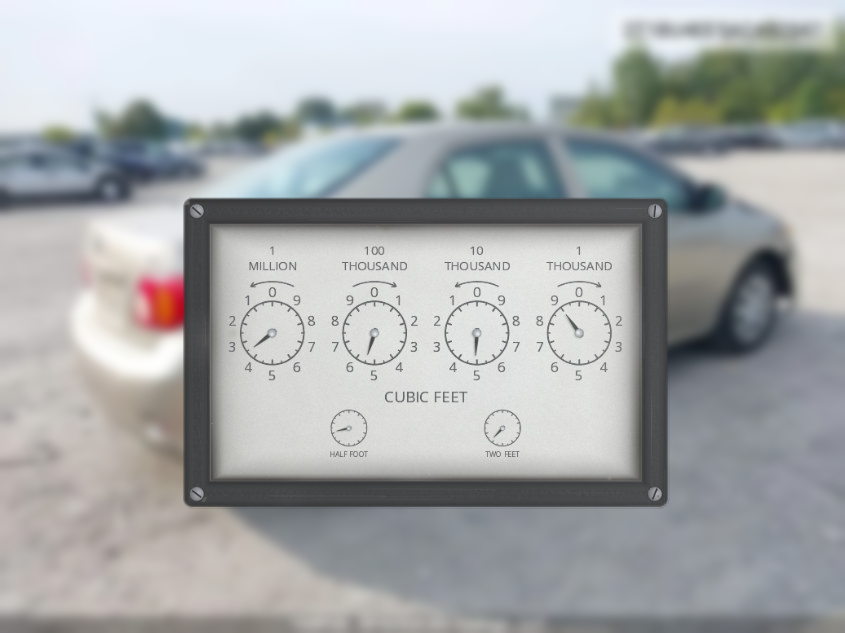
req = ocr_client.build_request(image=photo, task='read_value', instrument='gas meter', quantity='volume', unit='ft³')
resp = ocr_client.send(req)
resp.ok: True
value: 354900 ft³
